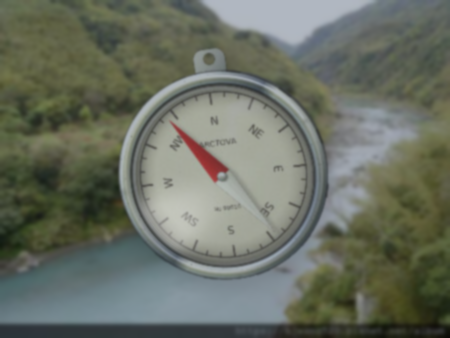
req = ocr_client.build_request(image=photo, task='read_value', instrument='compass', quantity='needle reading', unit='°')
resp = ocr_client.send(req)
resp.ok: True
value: 325 °
